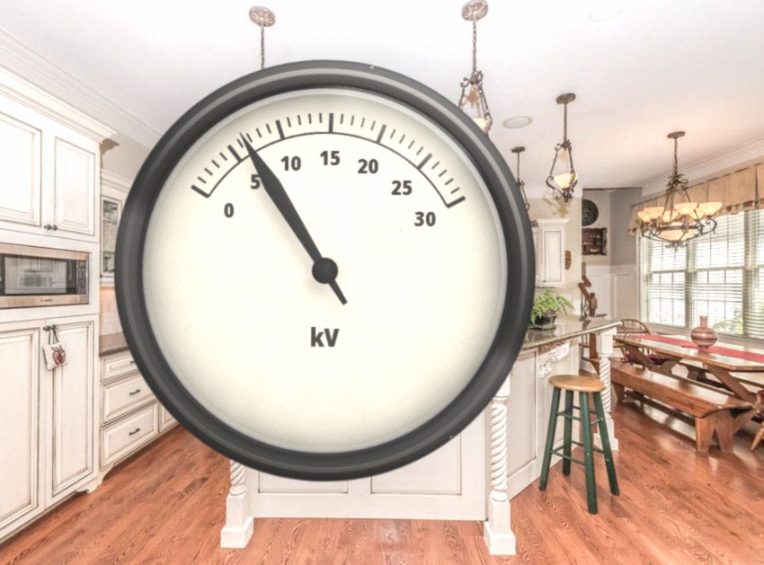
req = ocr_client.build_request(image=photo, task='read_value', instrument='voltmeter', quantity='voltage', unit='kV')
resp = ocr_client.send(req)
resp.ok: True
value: 6.5 kV
